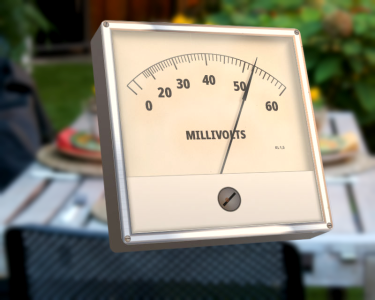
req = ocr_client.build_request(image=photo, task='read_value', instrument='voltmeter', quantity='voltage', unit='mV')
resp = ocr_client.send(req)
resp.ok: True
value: 52 mV
